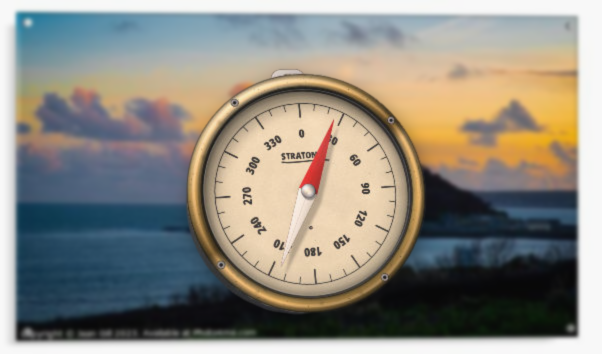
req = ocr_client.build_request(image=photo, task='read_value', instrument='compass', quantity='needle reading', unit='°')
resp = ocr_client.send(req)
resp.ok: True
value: 25 °
